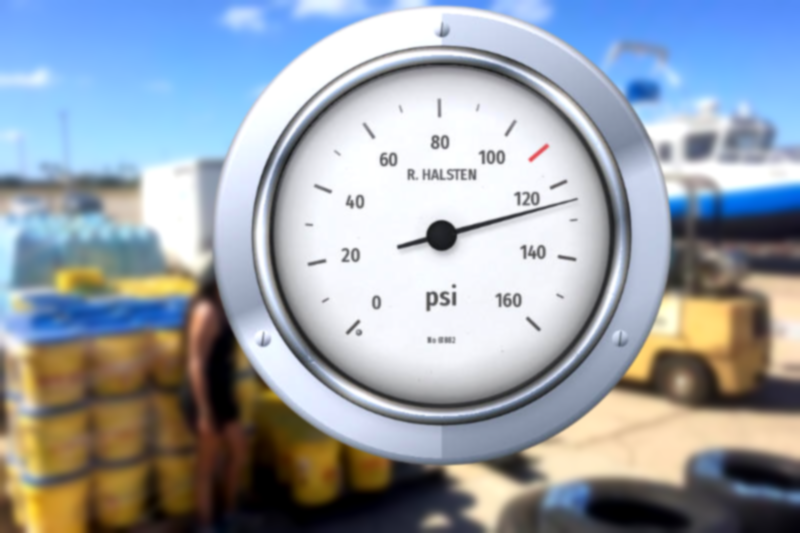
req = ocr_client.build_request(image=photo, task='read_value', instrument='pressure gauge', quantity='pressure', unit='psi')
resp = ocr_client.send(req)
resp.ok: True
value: 125 psi
